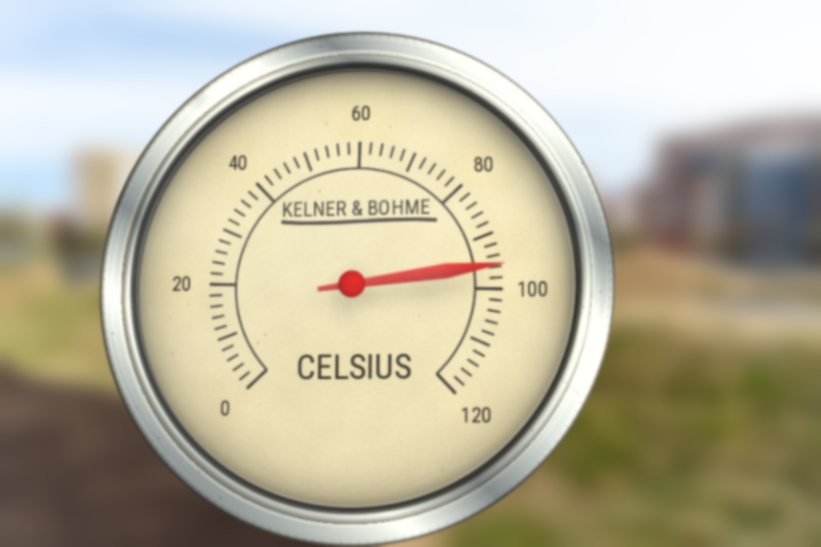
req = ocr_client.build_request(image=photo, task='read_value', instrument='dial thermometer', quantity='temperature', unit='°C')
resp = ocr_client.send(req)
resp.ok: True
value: 96 °C
